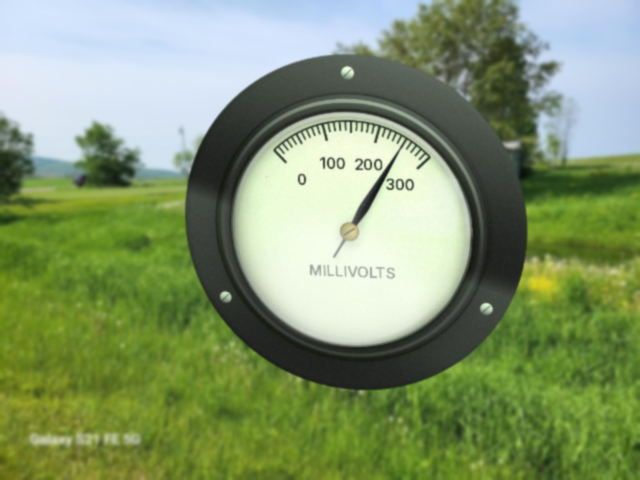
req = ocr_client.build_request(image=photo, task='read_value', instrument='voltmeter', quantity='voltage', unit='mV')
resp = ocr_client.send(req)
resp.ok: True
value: 250 mV
